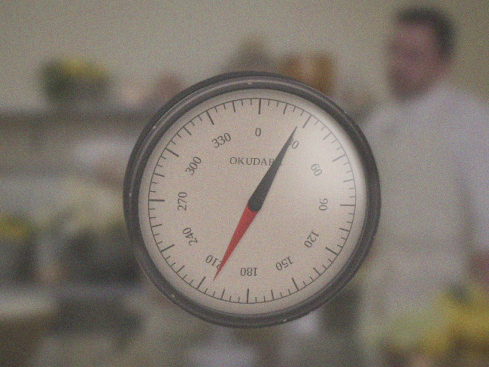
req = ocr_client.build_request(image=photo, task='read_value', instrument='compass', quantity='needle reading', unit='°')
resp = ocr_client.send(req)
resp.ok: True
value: 205 °
